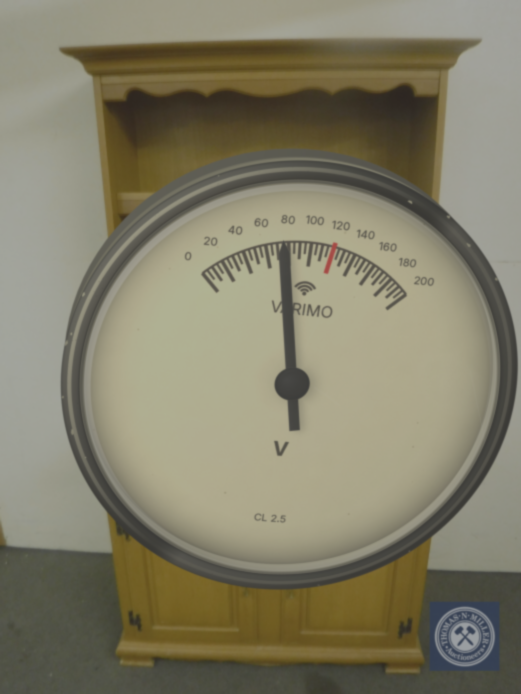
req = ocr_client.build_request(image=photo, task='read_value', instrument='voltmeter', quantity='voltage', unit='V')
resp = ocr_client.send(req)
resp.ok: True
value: 75 V
